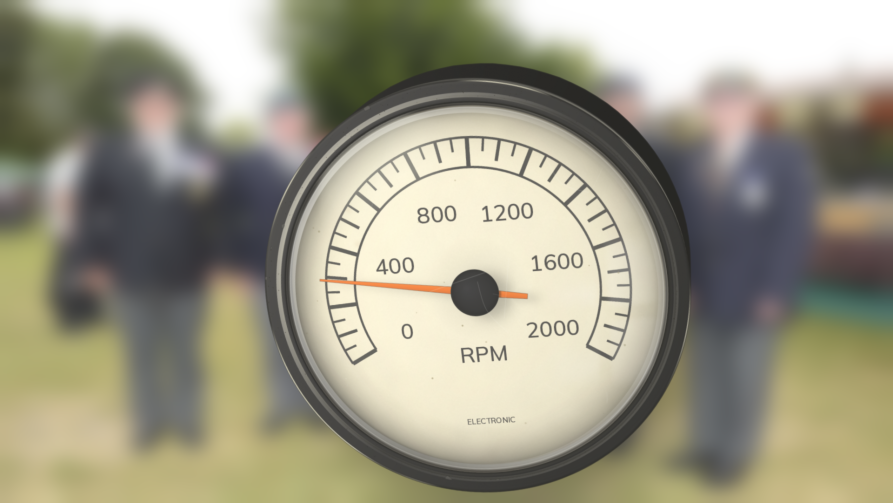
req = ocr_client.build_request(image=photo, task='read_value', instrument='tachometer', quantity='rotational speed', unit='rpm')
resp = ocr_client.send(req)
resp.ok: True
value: 300 rpm
